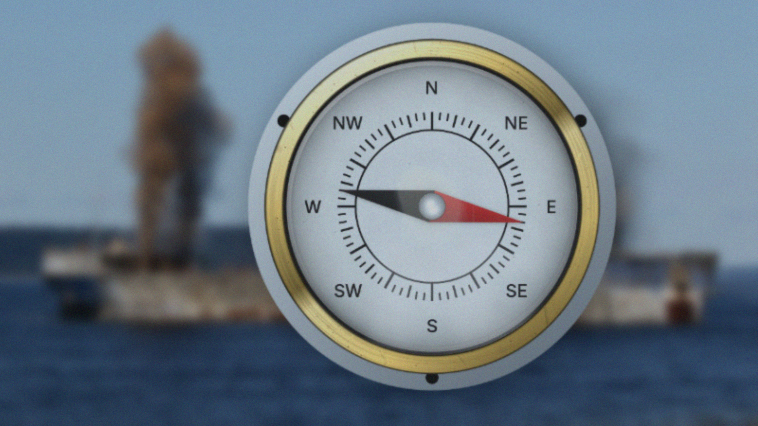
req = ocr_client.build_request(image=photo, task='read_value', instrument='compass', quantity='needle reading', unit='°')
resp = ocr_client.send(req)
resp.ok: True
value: 100 °
